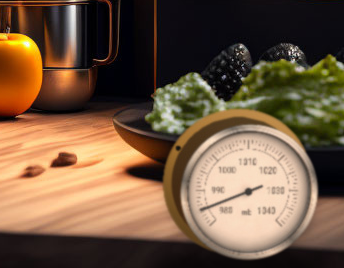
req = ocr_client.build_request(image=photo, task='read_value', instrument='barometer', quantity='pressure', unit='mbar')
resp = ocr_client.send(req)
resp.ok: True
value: 985 mbar
